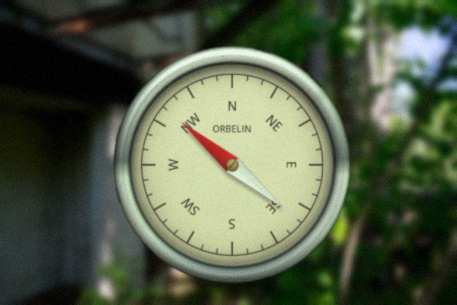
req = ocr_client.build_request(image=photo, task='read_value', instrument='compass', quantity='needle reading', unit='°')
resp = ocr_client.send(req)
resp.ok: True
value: 310 °
